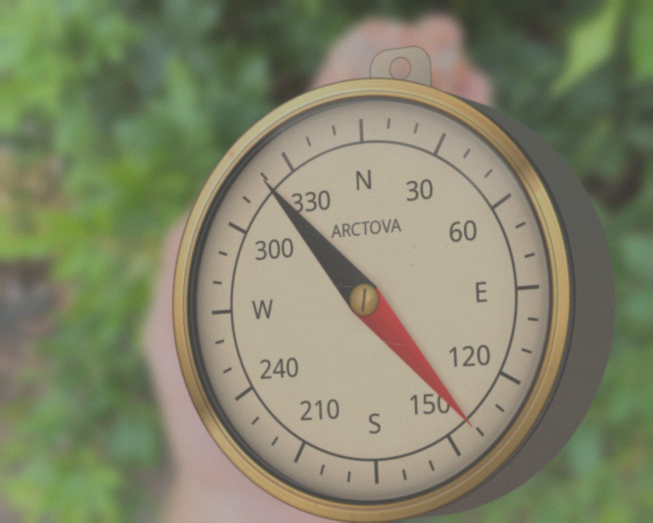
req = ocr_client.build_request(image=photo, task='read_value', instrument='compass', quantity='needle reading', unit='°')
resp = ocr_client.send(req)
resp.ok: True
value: 140 °
